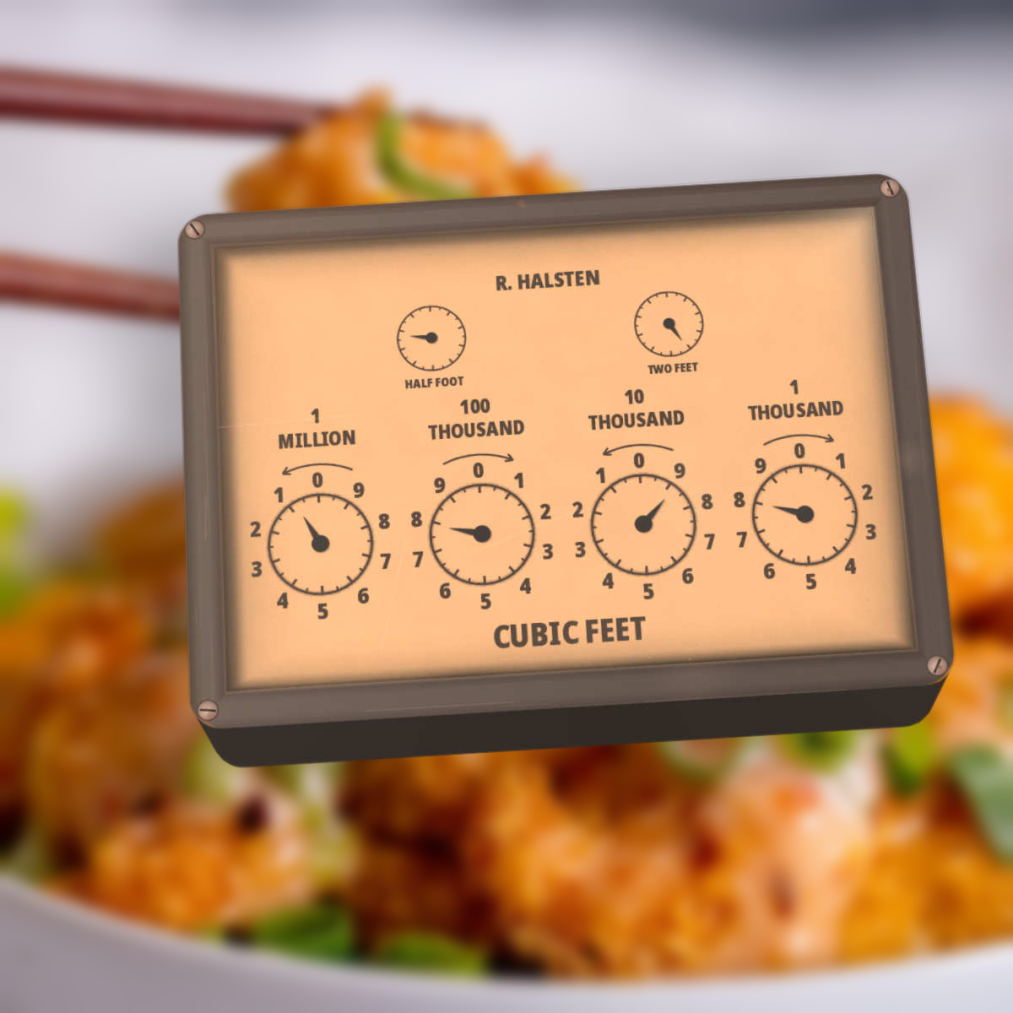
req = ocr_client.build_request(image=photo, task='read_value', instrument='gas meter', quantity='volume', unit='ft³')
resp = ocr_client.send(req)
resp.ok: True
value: 78800 ft³
